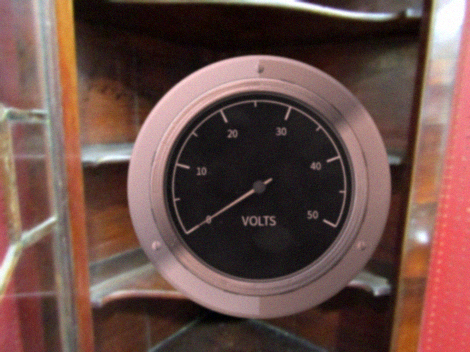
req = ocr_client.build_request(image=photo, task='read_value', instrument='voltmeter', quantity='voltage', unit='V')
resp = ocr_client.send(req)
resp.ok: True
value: 0 V
